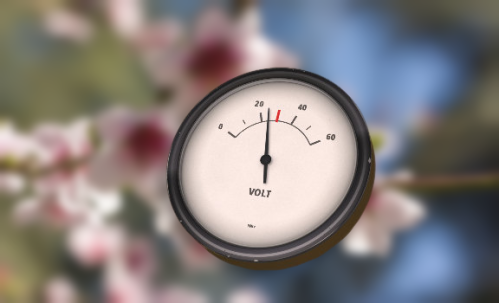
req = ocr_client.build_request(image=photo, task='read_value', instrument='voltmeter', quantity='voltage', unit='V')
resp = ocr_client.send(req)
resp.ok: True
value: 25 V
